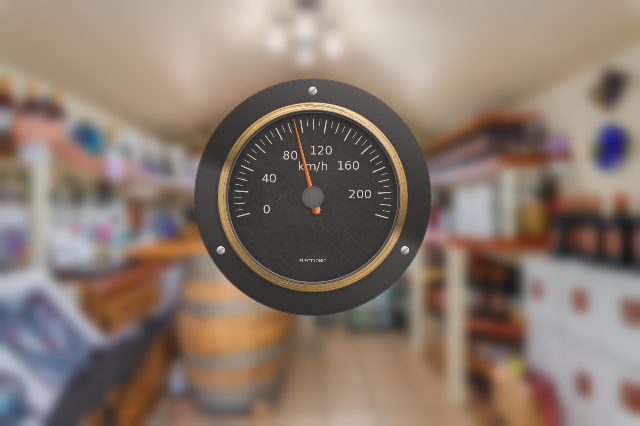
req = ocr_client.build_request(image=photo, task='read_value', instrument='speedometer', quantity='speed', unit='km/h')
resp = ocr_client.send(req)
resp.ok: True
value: 95 km/h
